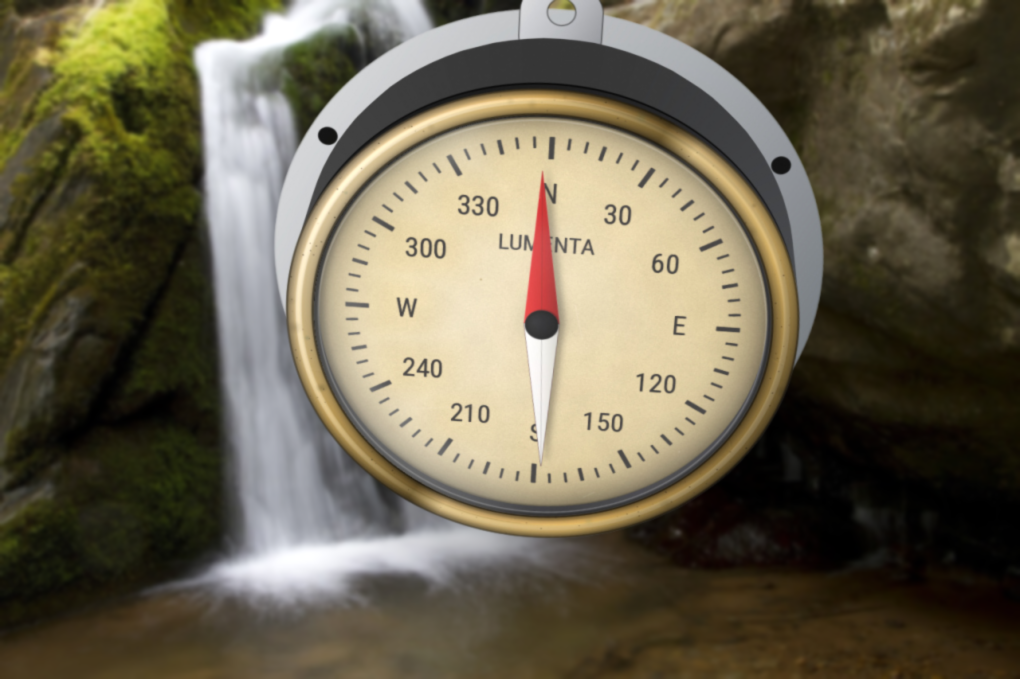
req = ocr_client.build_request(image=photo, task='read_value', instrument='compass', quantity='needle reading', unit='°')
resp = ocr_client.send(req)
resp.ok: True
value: 357.5 °
